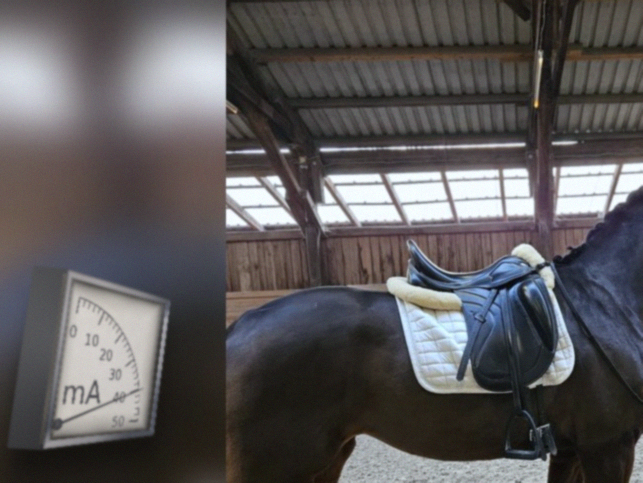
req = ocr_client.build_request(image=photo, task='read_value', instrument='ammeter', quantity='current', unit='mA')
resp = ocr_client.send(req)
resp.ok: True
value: 40 mA
